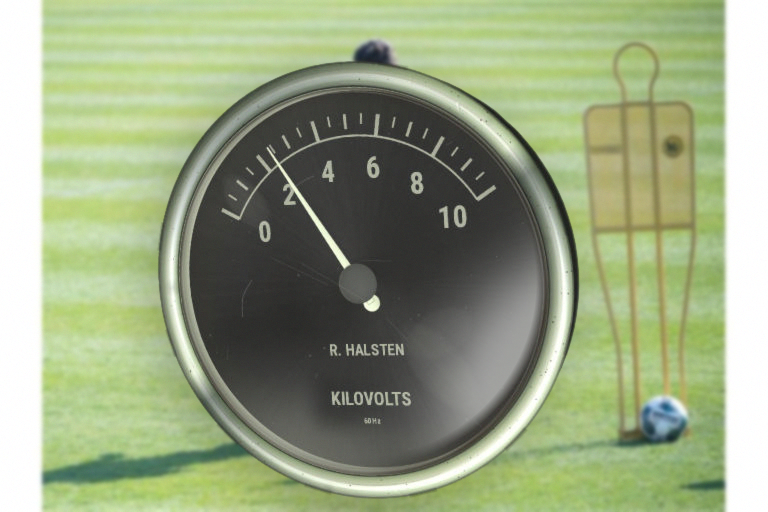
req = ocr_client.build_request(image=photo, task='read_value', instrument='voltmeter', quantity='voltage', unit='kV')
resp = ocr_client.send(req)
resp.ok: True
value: 2.5 kV
